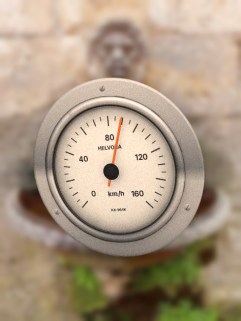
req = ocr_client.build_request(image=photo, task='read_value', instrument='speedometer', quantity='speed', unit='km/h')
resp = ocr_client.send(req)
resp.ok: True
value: 90 km/h
